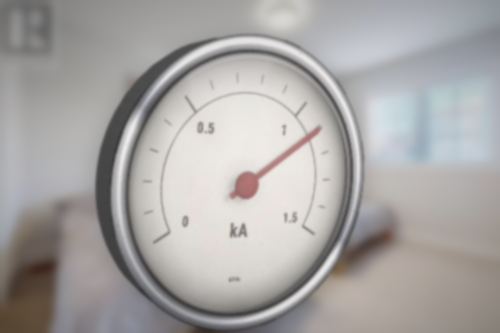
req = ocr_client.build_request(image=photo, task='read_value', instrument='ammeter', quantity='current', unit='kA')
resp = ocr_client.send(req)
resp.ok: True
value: 1.1 kA
